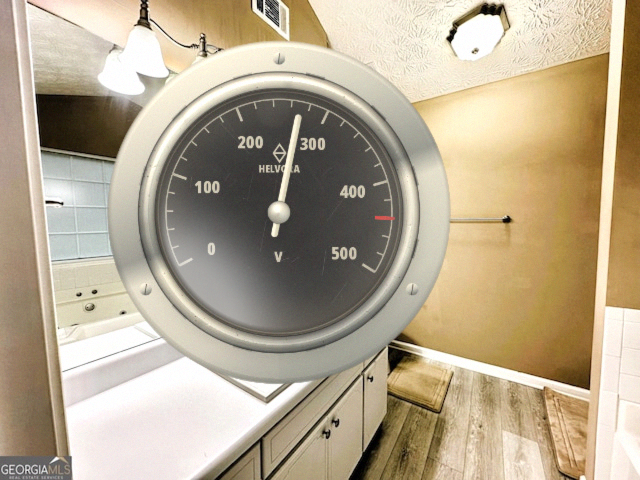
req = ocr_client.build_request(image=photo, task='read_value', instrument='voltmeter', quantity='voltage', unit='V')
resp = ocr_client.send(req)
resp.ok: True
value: 270 V
